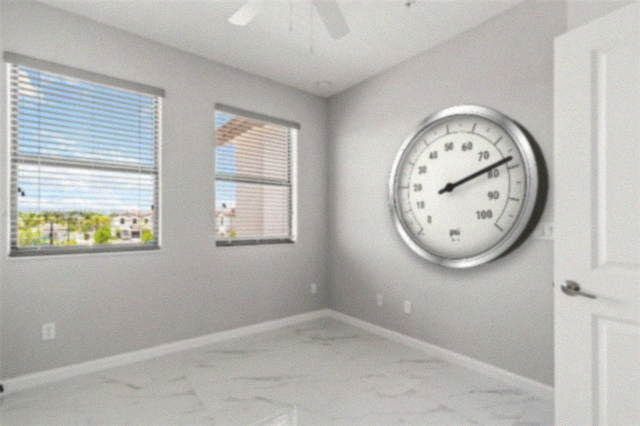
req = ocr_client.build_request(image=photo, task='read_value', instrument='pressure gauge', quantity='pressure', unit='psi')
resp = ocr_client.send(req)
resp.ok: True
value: 77.5 psi
